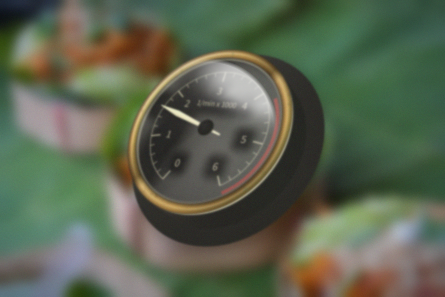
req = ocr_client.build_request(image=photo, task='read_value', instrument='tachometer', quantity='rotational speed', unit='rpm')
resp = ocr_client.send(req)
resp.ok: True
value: 1600 rpm
